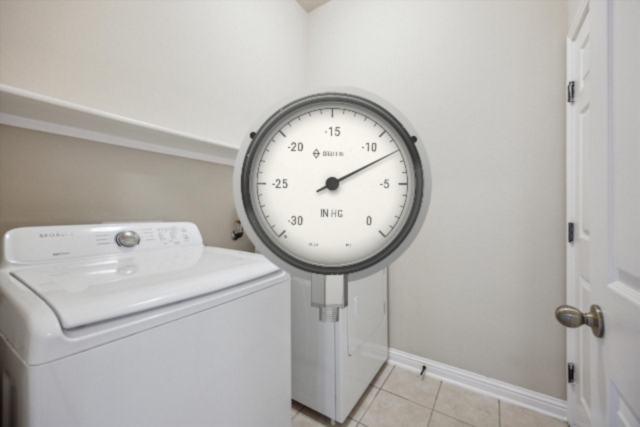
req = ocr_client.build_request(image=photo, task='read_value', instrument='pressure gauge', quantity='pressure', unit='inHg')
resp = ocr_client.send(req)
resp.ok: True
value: -8 inHg
